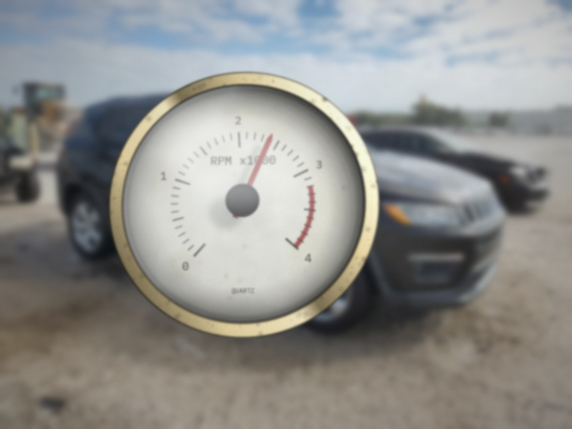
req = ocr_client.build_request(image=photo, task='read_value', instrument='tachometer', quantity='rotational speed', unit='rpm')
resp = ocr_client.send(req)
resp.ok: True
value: 2400 rpm
